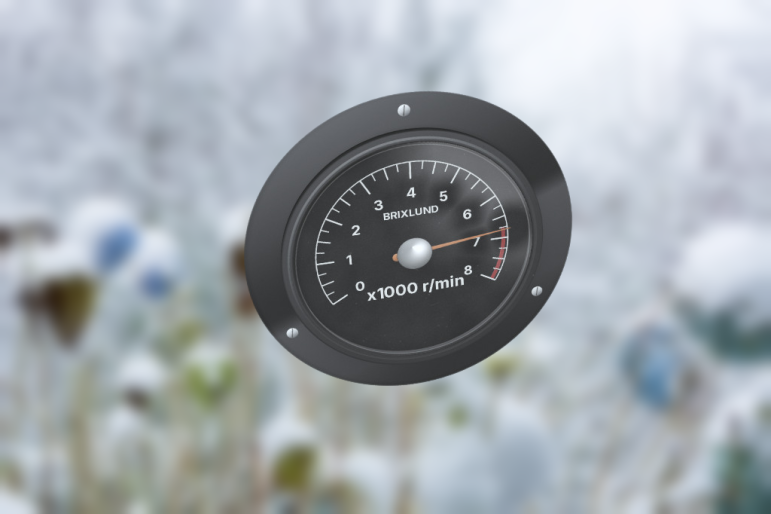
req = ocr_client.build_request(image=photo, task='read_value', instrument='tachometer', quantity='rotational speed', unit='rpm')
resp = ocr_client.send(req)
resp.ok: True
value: 6750 rpm
